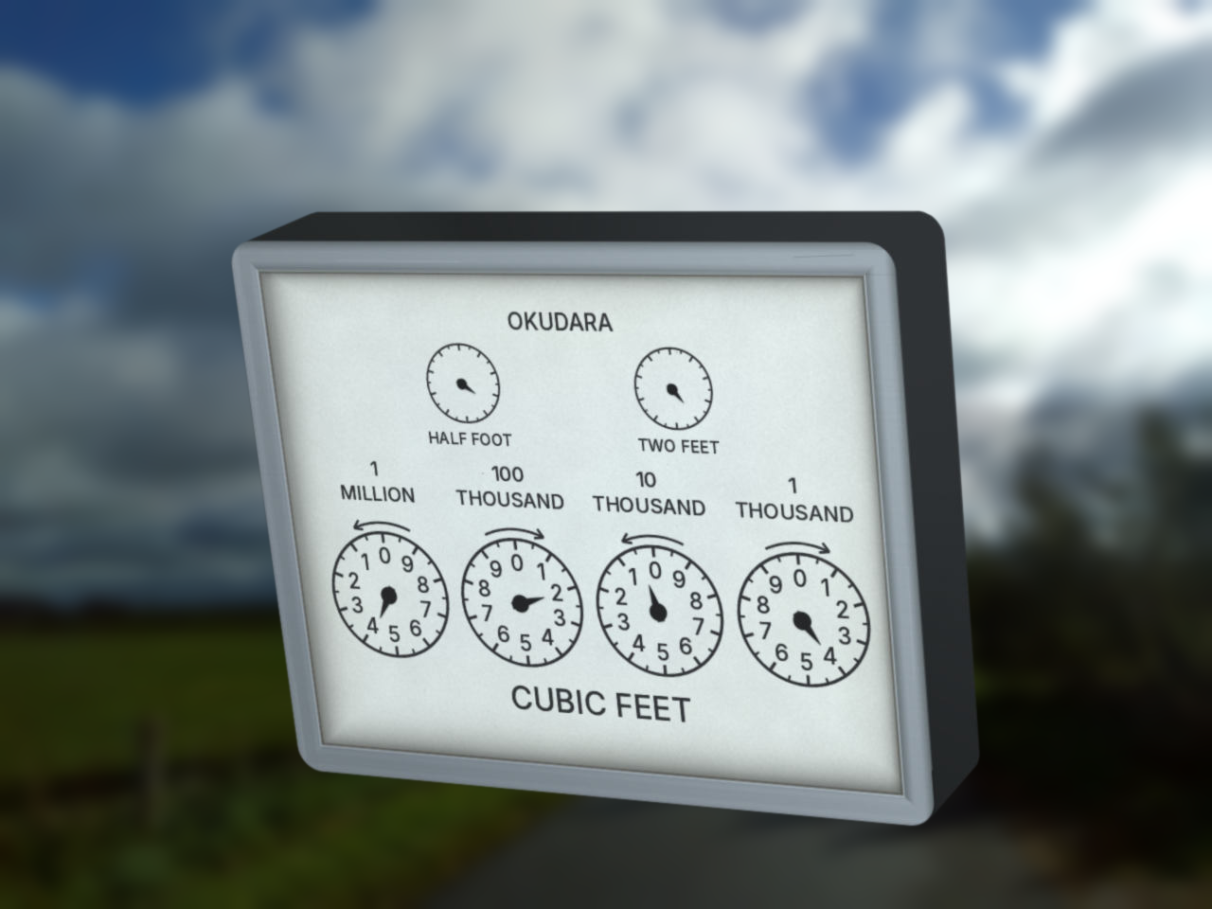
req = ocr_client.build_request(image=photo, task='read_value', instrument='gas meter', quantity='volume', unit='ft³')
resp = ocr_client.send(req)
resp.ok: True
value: 420400 ft³
